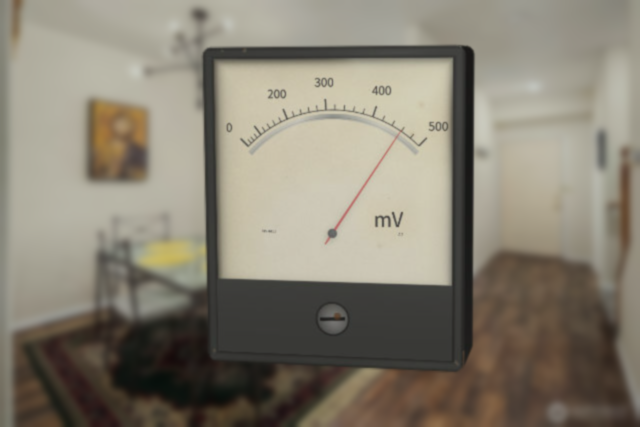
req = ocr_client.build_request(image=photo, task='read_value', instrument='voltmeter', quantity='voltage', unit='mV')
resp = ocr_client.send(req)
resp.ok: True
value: 460 mV
